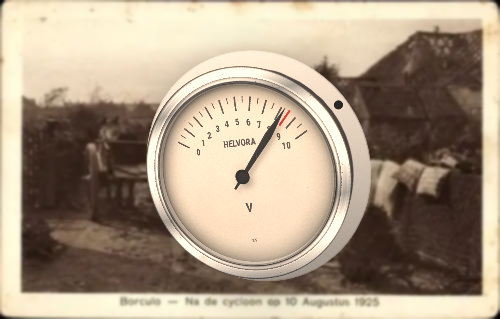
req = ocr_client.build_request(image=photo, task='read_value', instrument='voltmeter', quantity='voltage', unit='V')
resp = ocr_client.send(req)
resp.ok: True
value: 8.25 V
